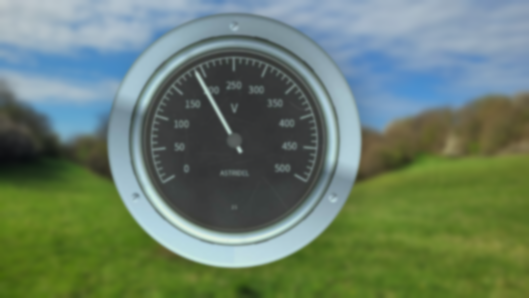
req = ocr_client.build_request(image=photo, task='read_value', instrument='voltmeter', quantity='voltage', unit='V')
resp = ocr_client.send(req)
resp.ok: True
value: 190 V
